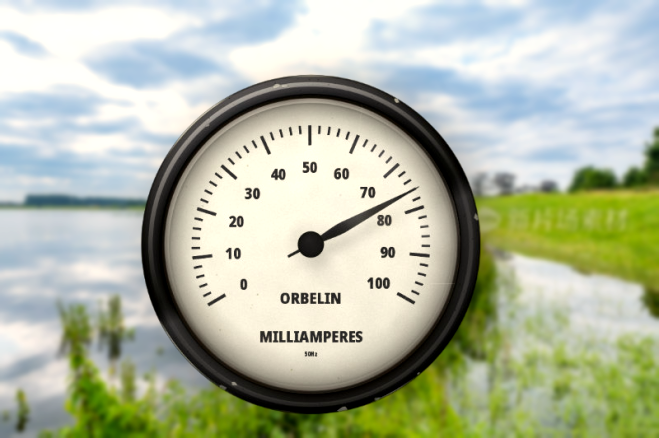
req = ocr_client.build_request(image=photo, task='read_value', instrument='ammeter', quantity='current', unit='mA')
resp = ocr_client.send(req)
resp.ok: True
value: 76 mA
